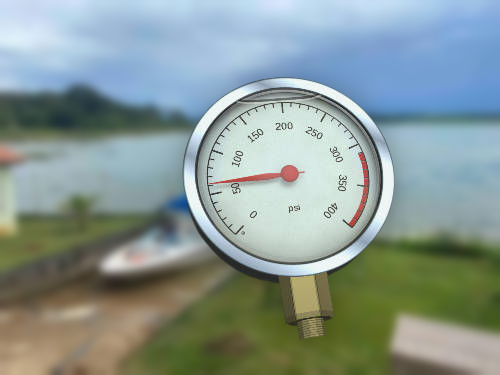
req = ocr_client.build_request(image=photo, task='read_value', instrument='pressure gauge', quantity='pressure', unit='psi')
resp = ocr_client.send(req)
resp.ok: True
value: 60 psi
